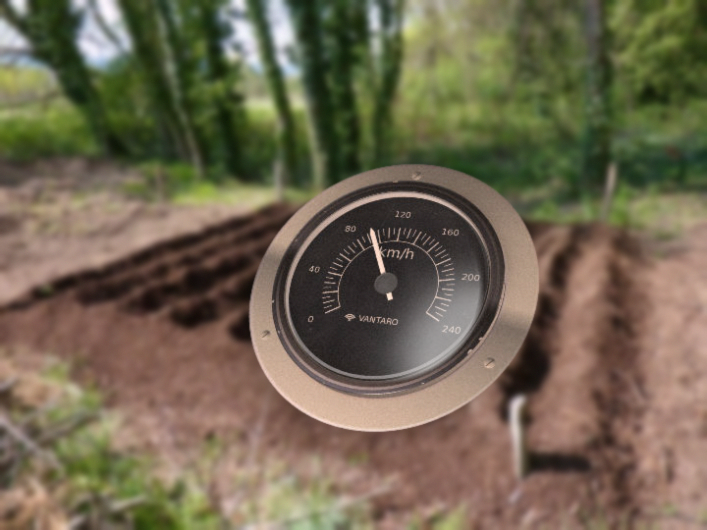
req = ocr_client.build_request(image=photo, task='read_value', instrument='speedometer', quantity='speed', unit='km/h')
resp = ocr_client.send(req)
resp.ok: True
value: 95 km/h
